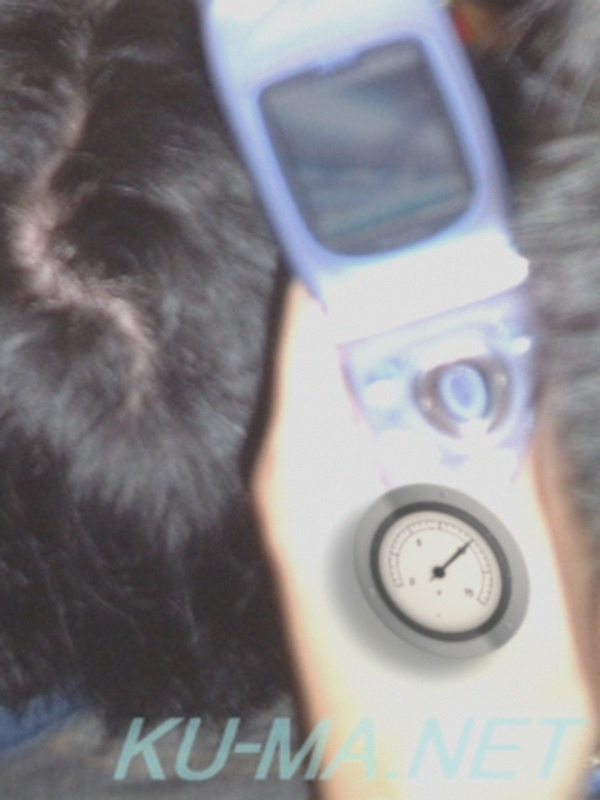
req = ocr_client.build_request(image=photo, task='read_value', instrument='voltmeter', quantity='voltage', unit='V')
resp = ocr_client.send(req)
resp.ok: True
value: 10 V
